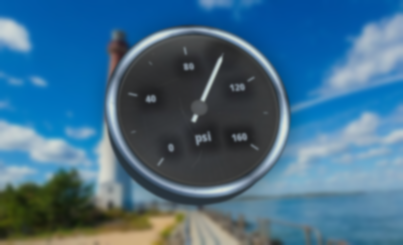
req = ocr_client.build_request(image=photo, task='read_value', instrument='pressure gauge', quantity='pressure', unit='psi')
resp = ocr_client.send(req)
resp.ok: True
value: 100 psi
